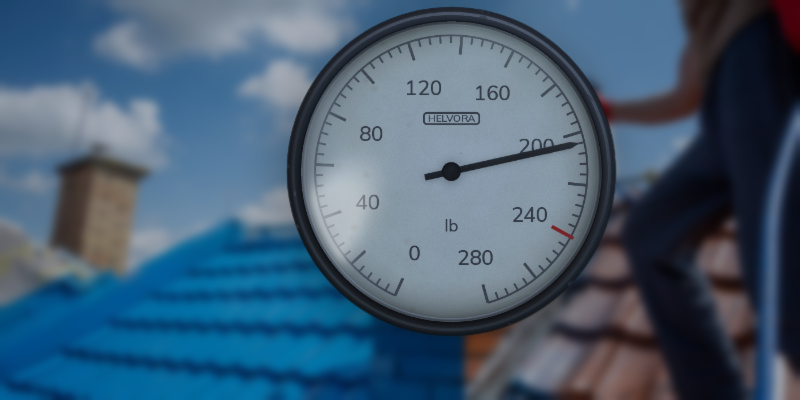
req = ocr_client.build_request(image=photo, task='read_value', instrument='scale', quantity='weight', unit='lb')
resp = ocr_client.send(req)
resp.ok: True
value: 204 lb
